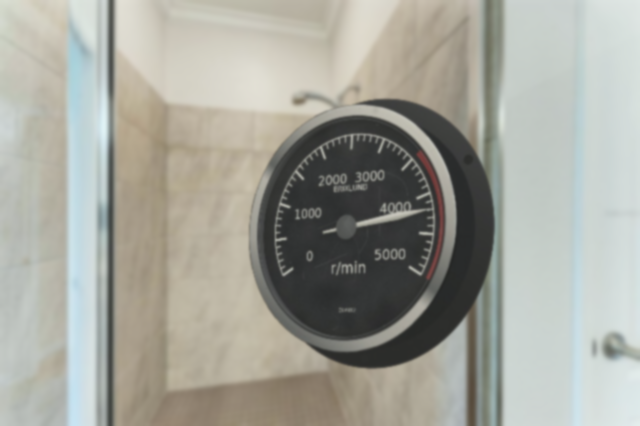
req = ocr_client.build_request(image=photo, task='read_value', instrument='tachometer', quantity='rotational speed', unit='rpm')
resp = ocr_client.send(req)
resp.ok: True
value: 4200 rpm
